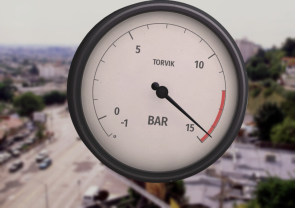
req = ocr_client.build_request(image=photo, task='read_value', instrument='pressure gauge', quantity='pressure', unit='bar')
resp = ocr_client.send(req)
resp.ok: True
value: 14.5 bar
